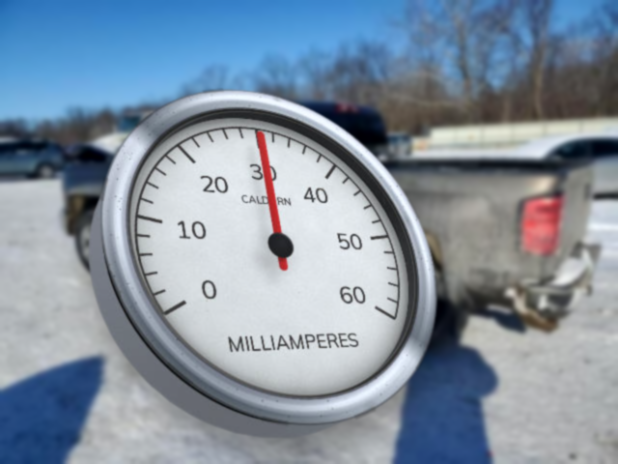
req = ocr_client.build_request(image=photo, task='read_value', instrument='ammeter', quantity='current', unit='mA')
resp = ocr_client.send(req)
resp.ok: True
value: 30 mA
